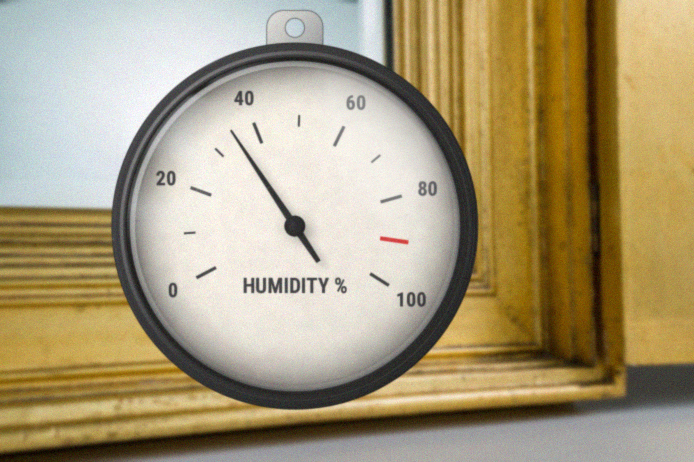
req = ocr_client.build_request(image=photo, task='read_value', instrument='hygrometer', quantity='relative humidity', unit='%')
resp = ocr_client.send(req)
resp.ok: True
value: 35 %
